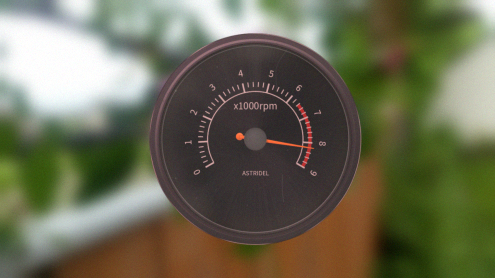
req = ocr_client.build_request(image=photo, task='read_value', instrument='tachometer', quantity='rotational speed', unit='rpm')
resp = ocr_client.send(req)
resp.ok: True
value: 8200 rpm
